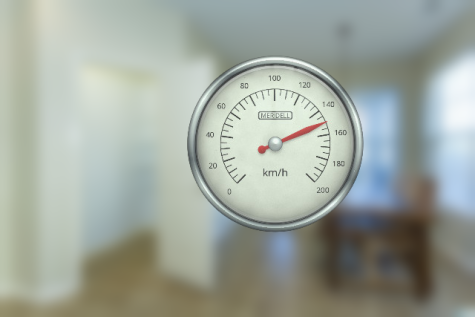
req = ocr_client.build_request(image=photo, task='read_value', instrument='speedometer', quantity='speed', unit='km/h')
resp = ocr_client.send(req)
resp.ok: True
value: 150 km/h
